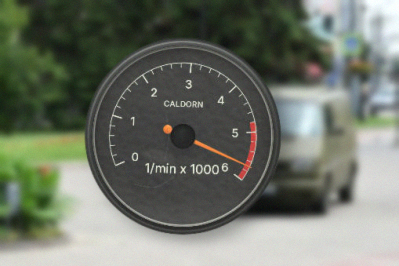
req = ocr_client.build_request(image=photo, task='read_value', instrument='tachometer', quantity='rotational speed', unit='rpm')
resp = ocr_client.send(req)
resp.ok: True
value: 5700 rpm
